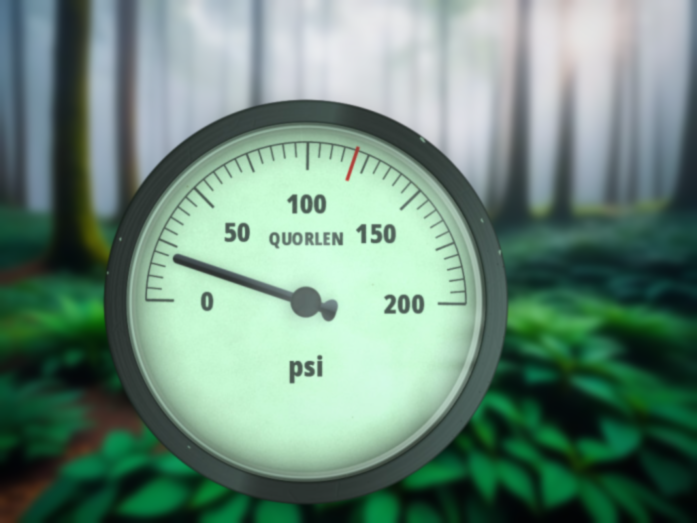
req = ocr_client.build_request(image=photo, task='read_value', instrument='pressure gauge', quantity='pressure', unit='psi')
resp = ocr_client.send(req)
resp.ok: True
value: 20 psi
